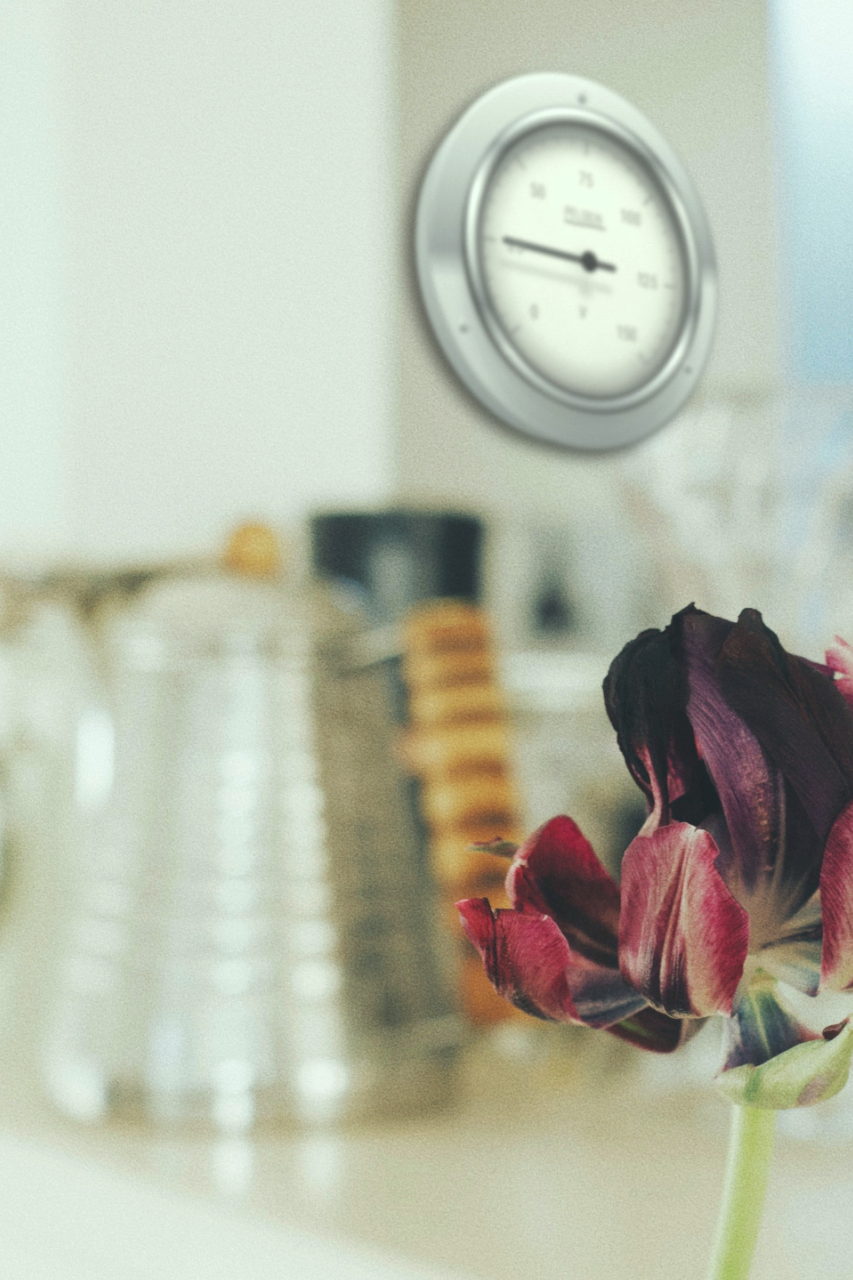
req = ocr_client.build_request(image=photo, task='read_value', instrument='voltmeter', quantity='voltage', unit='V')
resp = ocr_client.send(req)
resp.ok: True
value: 25 V
